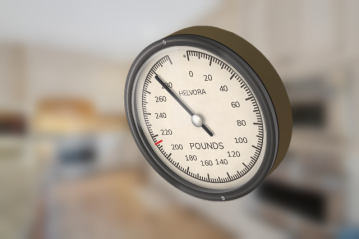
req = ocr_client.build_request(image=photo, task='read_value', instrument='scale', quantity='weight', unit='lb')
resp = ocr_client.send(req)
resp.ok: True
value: 280 lb
